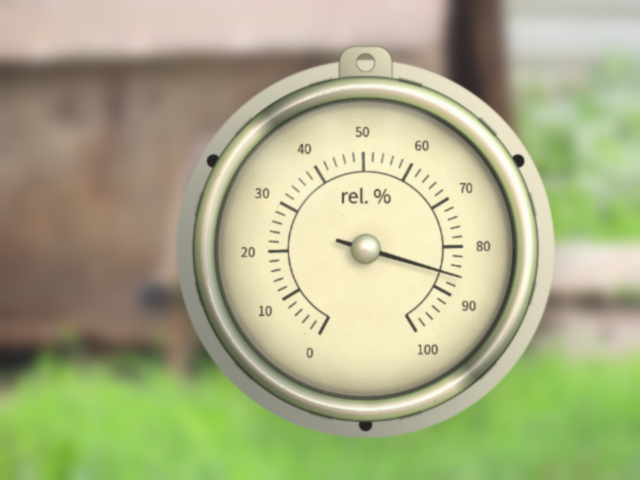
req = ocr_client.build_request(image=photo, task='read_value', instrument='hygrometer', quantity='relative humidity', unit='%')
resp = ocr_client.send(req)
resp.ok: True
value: 86 %
